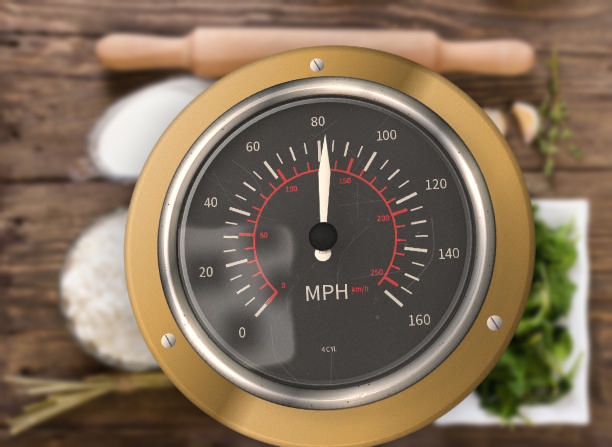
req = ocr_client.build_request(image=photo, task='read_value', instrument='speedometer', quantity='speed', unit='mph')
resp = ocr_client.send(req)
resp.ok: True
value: 82.5 mph
